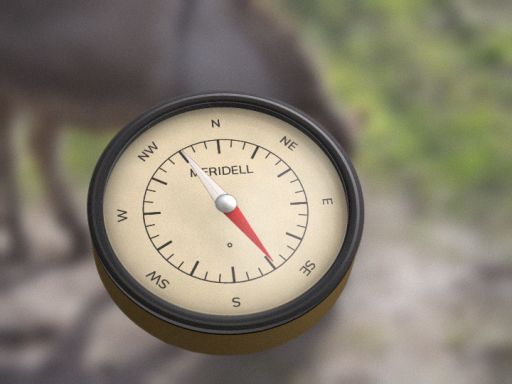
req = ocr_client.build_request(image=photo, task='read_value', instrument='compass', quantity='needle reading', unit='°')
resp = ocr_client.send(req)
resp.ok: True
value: 150 °
